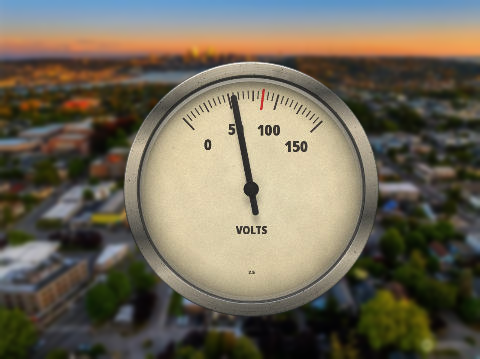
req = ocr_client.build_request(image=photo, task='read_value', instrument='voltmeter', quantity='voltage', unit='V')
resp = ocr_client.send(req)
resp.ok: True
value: 55 V
